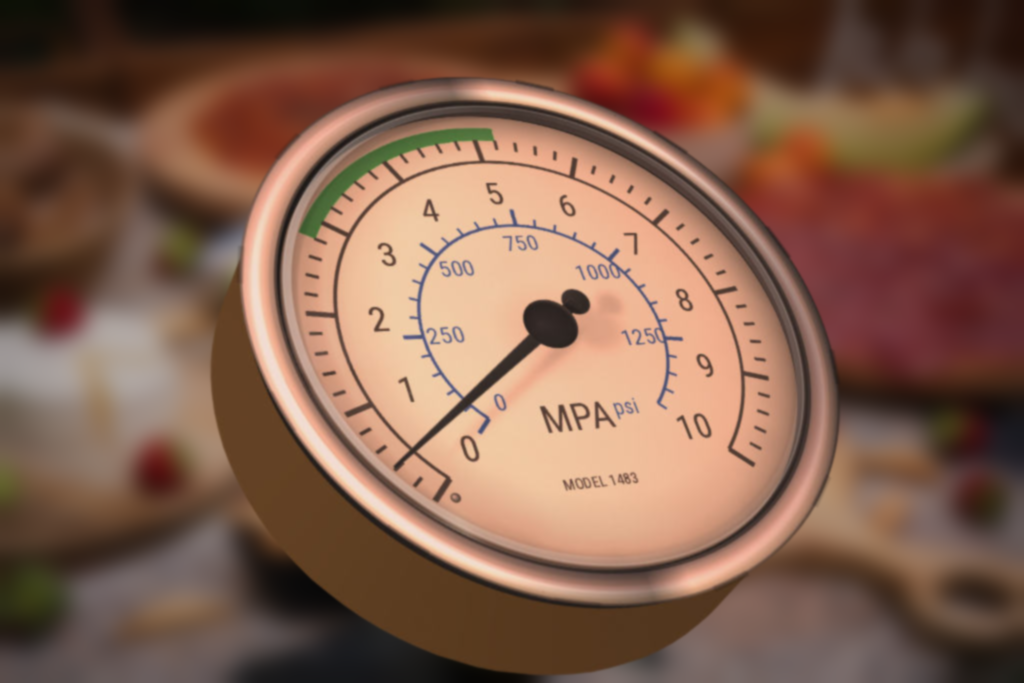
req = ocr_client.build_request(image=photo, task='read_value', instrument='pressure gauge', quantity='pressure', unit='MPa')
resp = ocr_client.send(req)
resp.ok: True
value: 0.4 MPa
